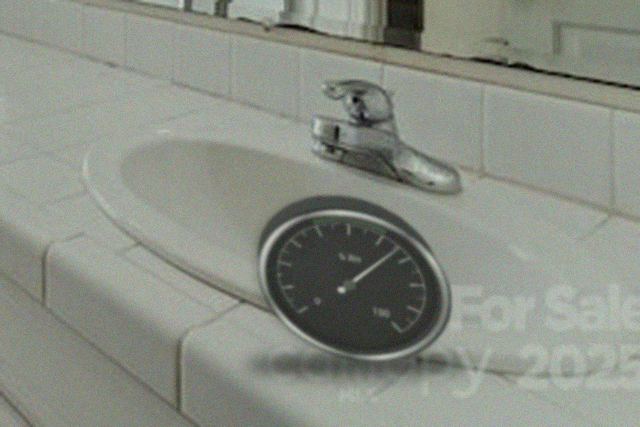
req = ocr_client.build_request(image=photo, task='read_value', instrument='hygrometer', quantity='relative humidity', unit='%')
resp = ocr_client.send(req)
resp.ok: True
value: 65 %
